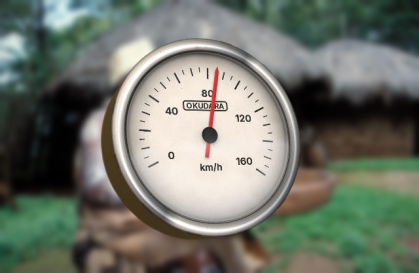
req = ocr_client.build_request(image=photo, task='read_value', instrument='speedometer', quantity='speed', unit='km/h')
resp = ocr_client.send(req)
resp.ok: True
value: 85 km/h
